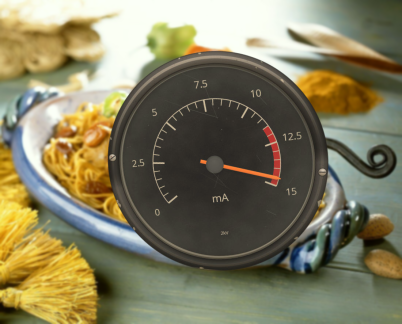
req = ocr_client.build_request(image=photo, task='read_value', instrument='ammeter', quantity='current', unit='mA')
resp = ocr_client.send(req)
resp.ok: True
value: 14.5 mA
